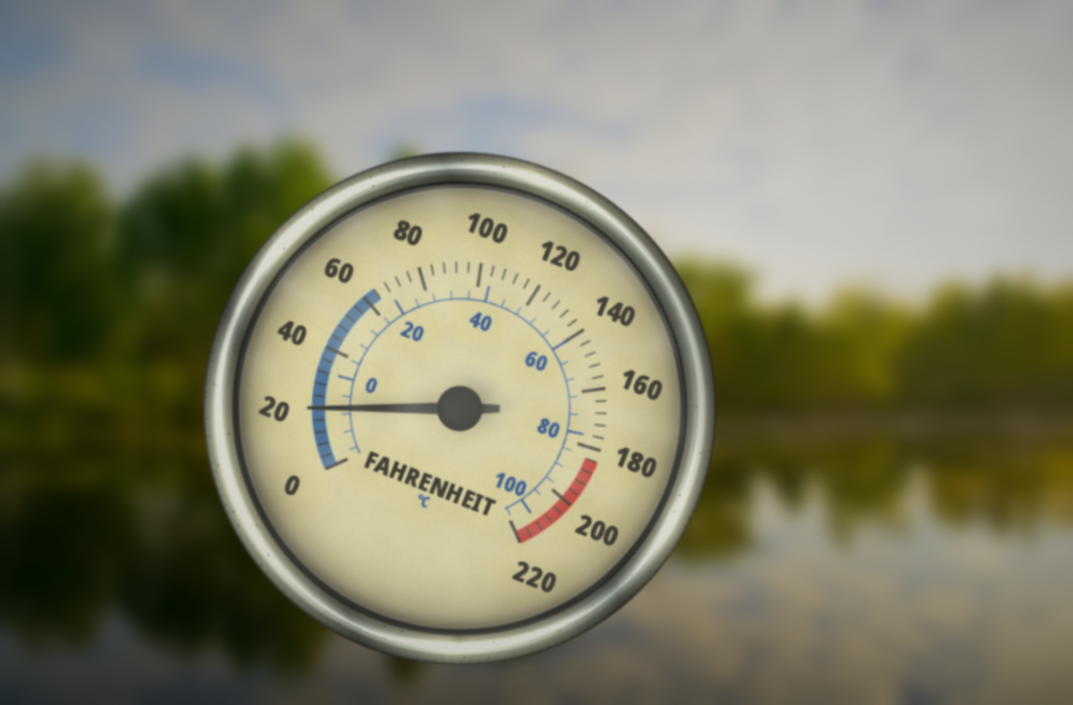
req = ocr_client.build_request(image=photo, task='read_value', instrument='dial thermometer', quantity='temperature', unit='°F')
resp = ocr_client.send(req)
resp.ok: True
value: 20 °F
